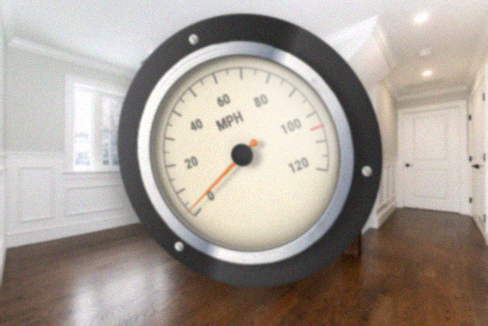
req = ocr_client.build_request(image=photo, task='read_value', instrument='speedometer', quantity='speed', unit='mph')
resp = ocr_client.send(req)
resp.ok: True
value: 2.5 mph
